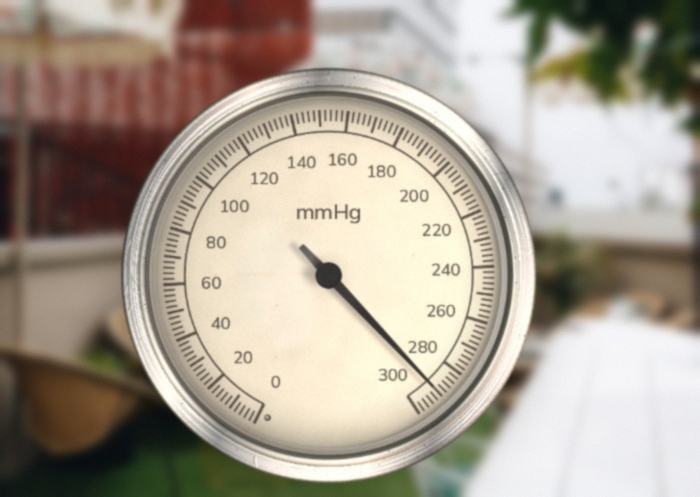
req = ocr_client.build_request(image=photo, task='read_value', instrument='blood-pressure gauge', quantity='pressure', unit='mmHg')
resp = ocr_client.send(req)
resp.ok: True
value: 290 mmHg
